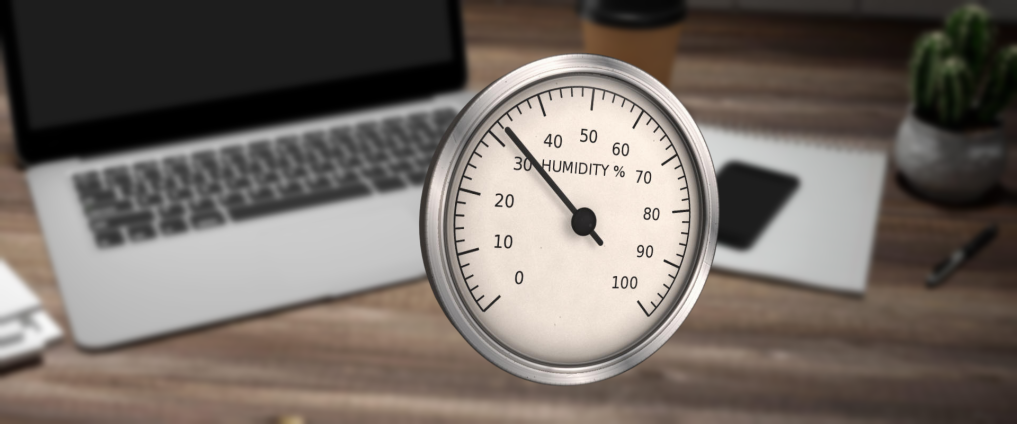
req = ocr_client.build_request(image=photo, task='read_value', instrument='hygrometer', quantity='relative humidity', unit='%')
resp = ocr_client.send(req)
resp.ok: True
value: 32 %
